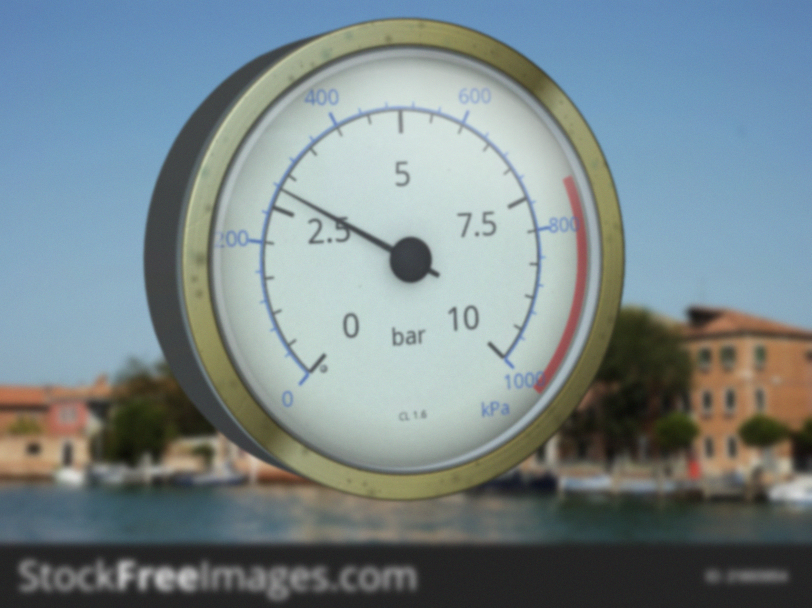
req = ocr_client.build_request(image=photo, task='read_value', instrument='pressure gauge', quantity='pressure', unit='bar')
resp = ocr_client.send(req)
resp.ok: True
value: 2.75 bar
